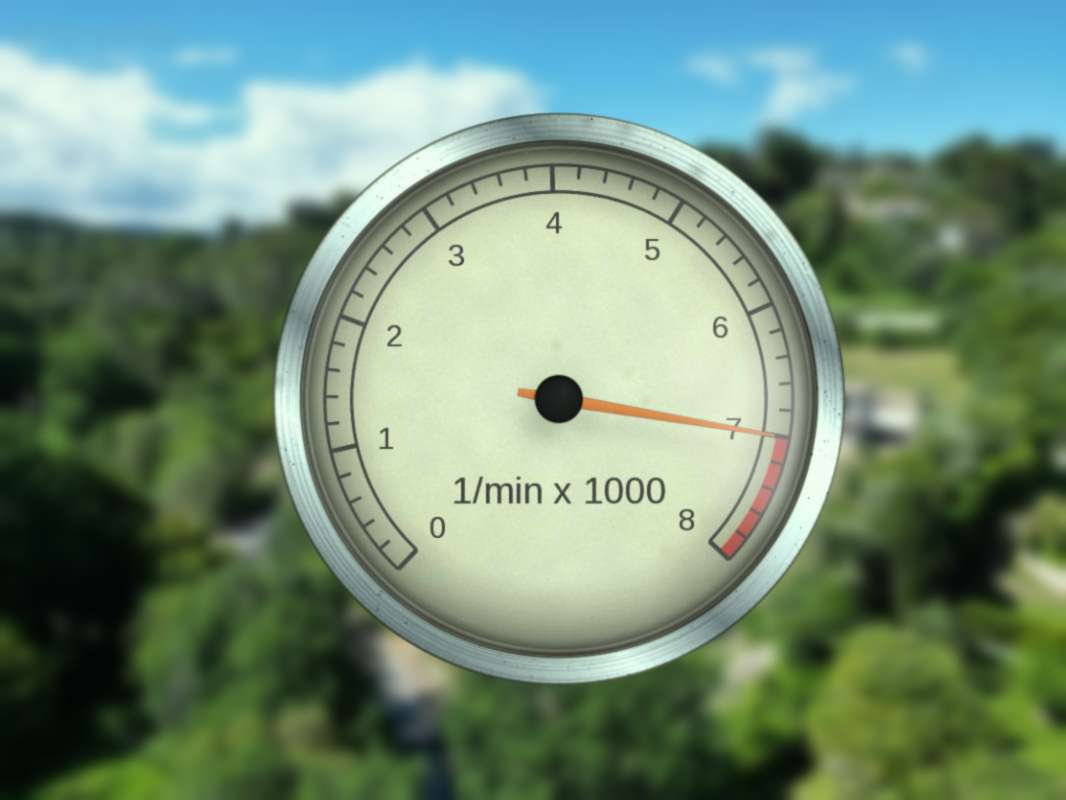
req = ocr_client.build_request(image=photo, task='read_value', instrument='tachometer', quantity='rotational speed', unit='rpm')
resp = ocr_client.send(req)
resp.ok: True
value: 7000 rpm
